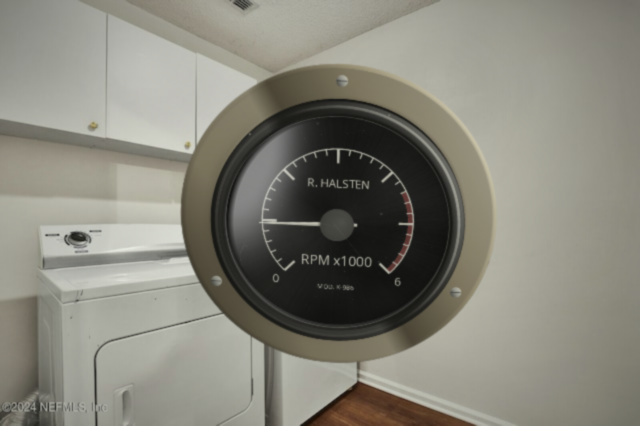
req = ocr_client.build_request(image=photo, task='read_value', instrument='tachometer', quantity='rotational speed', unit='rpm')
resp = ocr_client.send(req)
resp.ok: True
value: 1000 rpm
